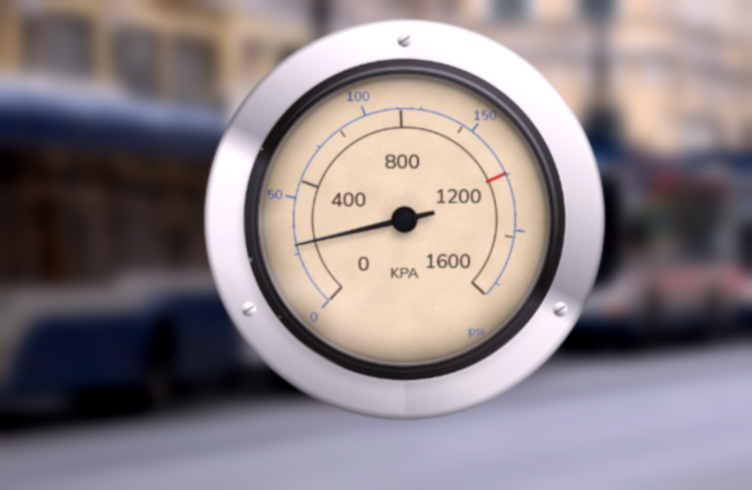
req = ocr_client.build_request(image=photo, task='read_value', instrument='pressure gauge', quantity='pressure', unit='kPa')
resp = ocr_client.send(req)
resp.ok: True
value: 200 kPa
